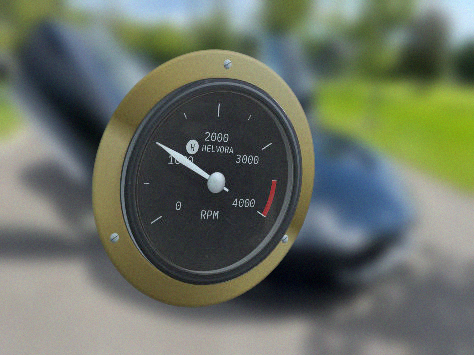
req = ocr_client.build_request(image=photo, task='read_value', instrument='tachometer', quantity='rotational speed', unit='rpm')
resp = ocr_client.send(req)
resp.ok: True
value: 1000 rpm
